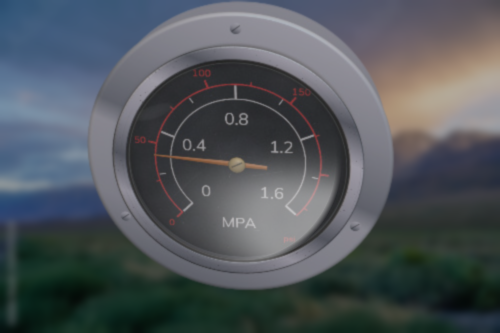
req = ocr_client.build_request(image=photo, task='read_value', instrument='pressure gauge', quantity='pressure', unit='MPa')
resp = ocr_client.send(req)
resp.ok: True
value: 0.3 MPa
